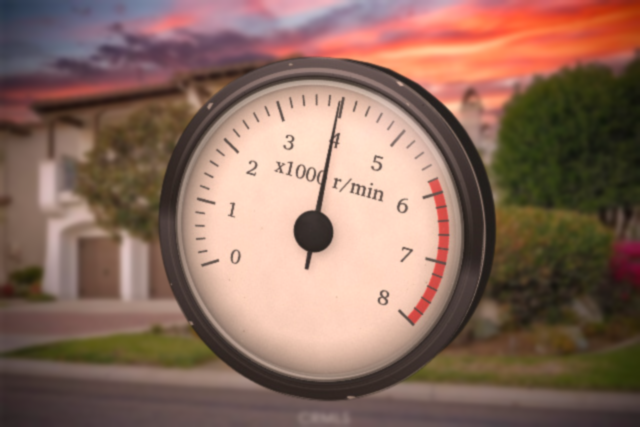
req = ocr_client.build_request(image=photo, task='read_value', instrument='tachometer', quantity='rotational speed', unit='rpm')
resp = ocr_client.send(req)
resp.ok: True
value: 4000 rpm
